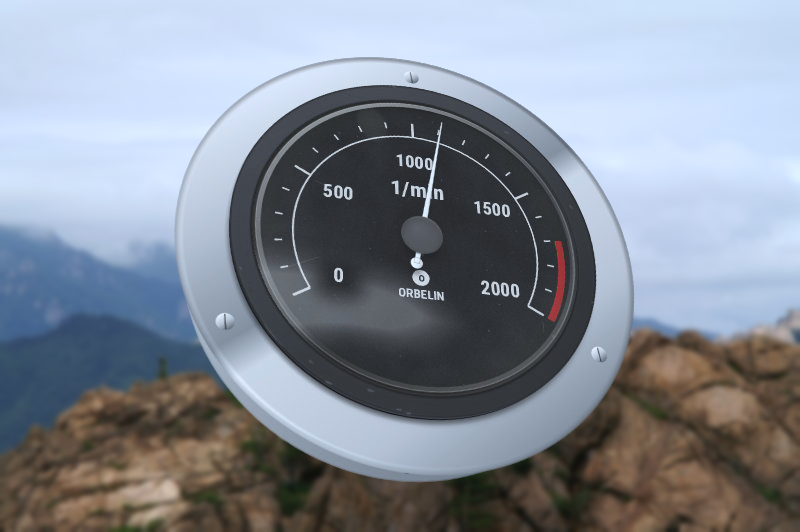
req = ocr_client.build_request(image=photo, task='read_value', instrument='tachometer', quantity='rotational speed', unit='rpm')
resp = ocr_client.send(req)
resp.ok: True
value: 1100 rpm
